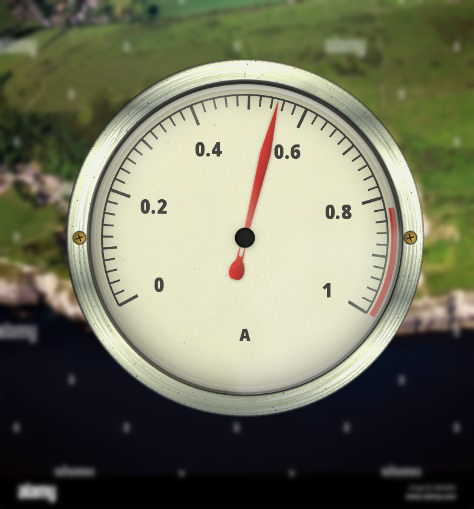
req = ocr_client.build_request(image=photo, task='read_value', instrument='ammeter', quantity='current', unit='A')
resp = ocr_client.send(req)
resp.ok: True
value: 0.55 A
